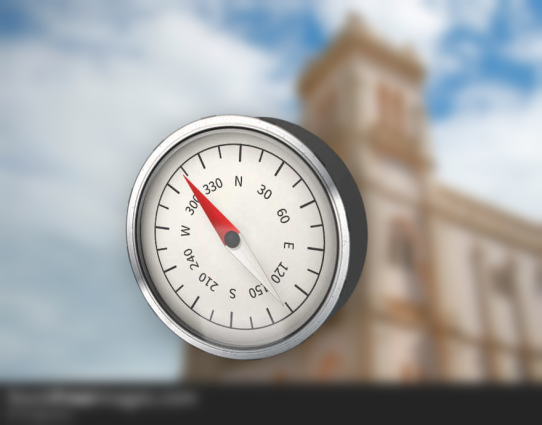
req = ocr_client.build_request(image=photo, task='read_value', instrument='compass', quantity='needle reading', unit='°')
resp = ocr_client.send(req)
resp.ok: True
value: 315 °
